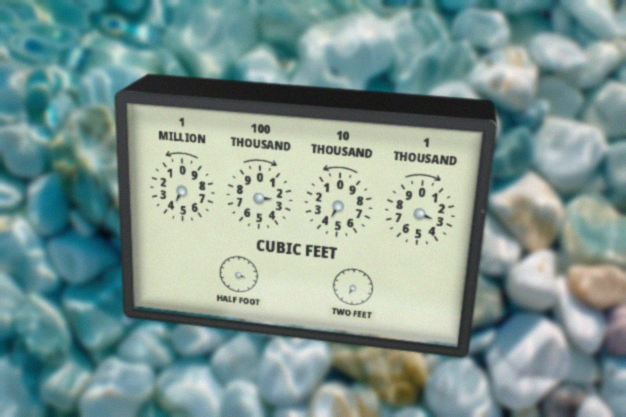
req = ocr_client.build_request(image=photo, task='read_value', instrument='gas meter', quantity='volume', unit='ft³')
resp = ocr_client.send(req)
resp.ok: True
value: 424300 ft³
